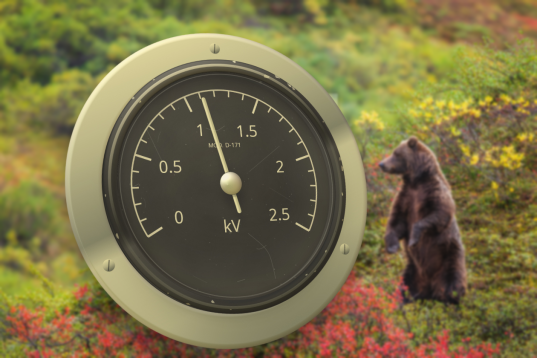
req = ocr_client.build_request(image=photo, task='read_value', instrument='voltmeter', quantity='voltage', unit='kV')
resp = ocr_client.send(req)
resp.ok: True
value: 1.1 kV
